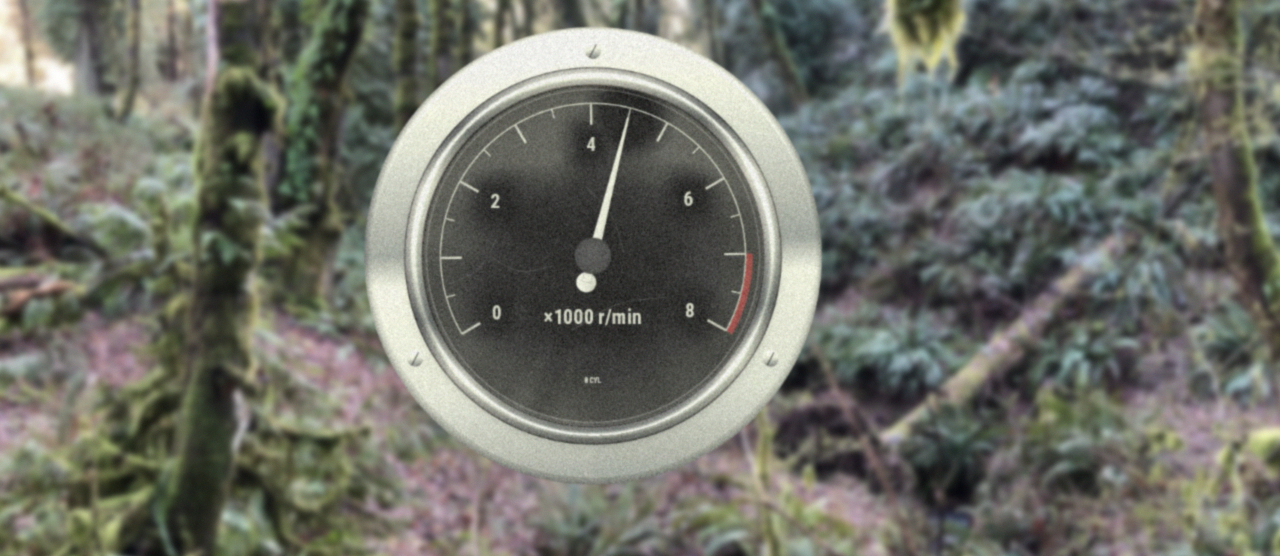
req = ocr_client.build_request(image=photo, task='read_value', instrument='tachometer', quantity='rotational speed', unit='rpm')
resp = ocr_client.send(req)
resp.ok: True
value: 4500 rpm
